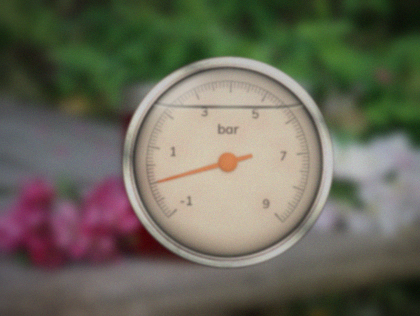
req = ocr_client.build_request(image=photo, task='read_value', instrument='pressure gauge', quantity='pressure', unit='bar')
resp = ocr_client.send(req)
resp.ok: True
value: 0 bar
